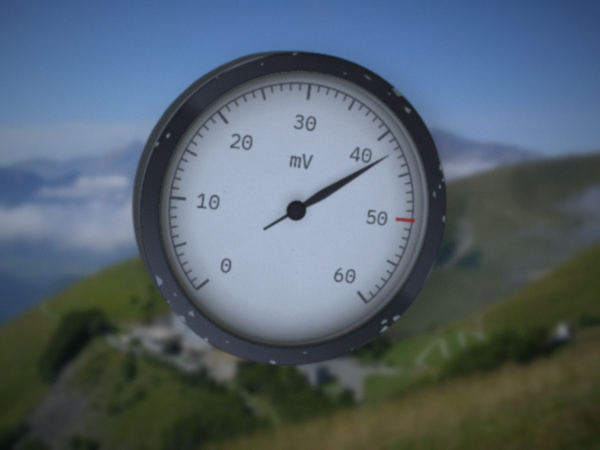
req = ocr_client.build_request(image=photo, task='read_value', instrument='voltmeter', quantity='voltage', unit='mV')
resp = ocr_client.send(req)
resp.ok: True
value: 42 mV
